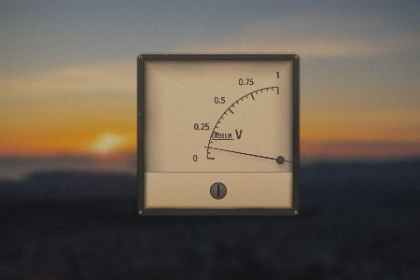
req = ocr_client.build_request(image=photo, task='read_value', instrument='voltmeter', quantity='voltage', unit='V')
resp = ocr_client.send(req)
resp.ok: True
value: 0.1 V
